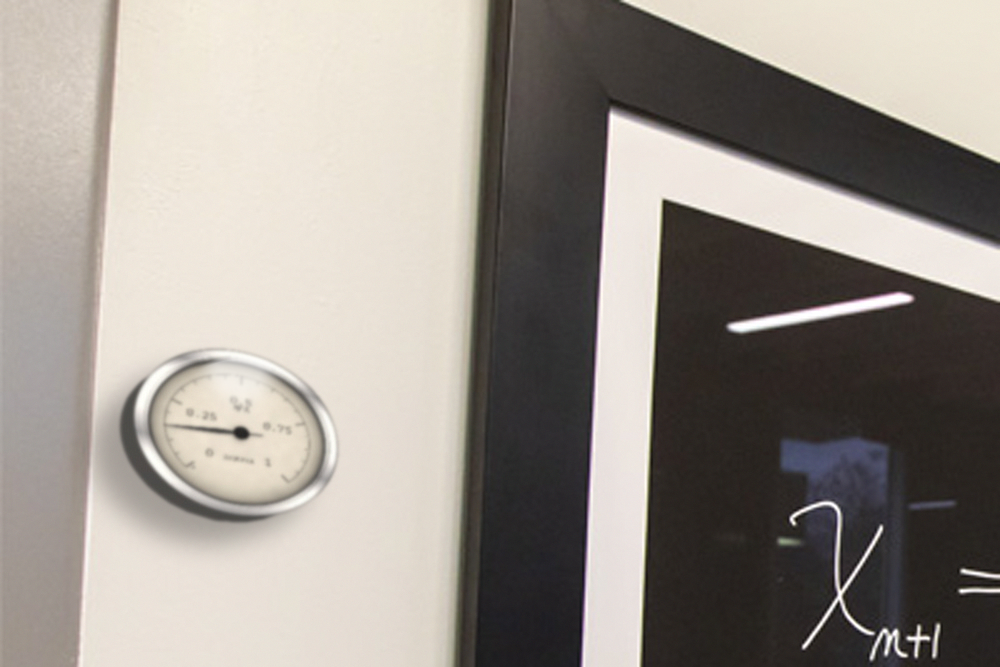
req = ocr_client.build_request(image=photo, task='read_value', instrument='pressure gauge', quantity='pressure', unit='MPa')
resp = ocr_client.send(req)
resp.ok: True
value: 0.15 MPa
